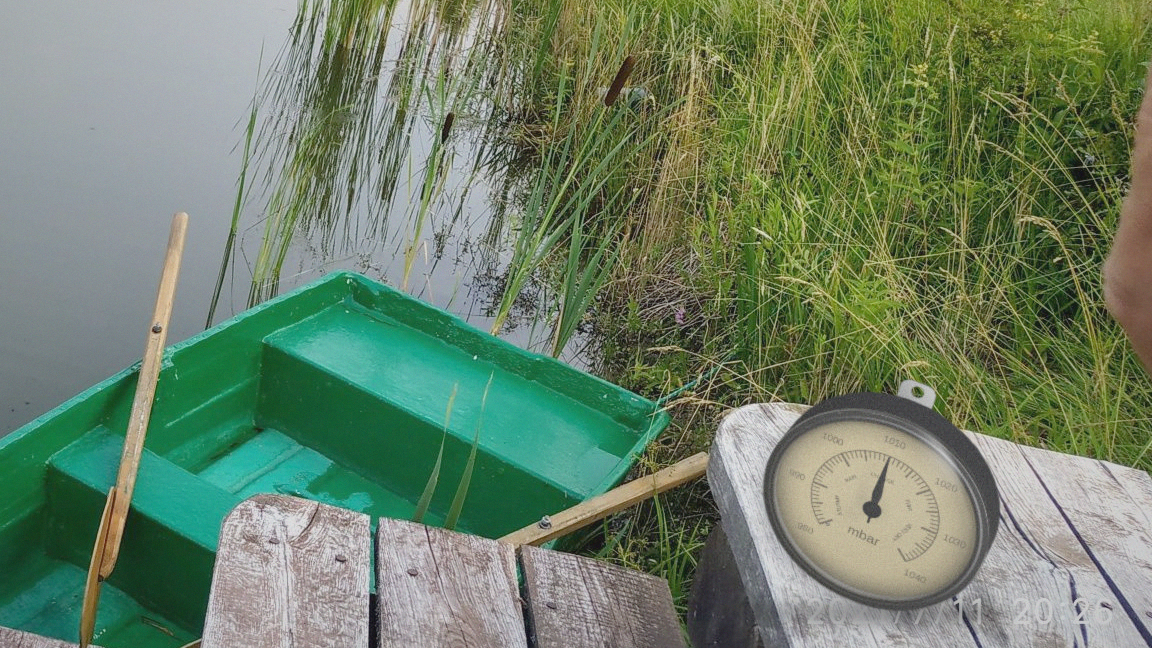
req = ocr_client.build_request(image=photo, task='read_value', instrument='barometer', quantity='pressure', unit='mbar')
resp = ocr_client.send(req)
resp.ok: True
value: 1010 mbar
